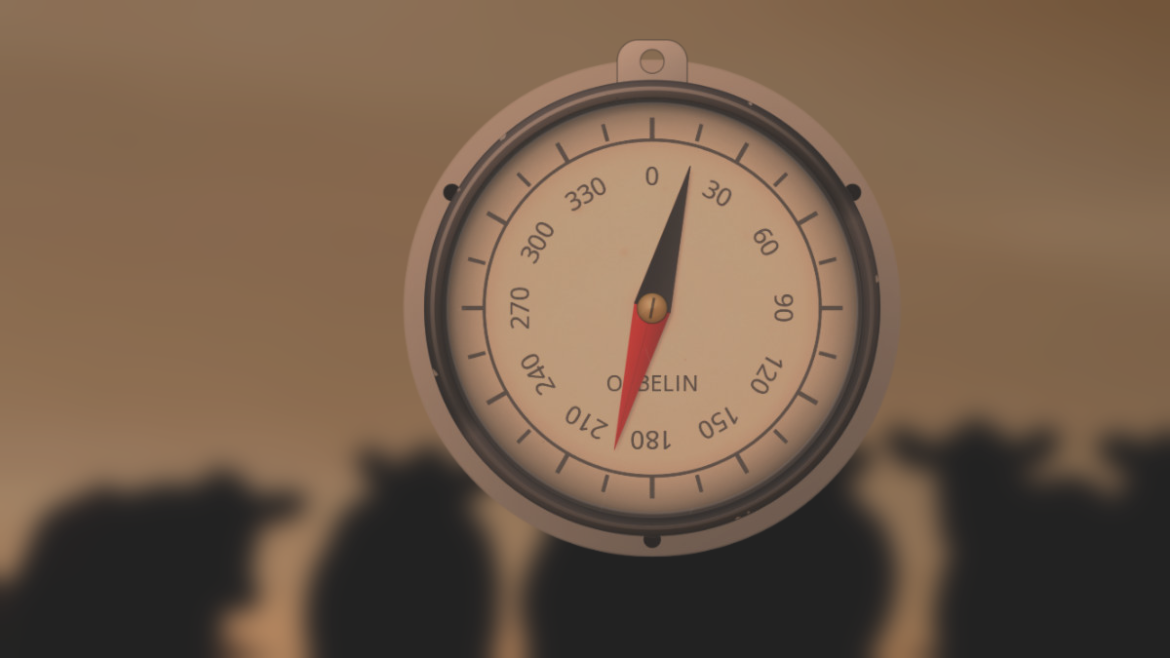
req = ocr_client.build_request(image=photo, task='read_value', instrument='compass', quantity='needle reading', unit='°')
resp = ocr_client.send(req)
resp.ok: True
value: 195 °
